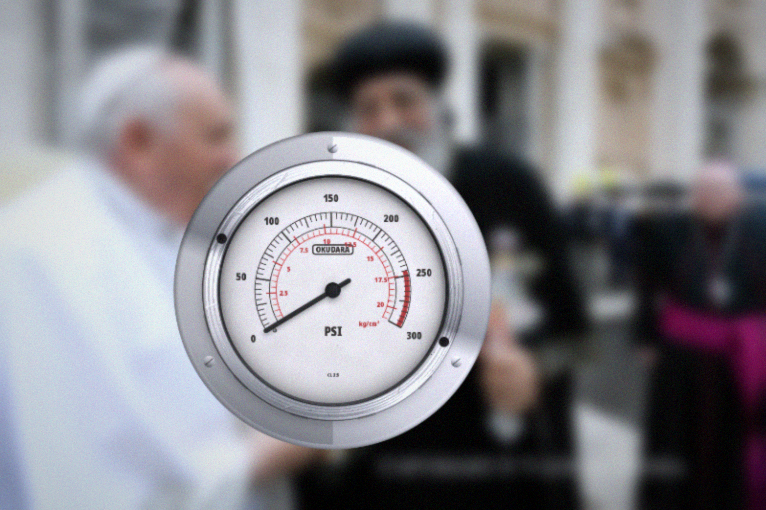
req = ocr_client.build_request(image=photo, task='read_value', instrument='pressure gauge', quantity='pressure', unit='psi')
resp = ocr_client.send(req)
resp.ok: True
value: 0 psi
